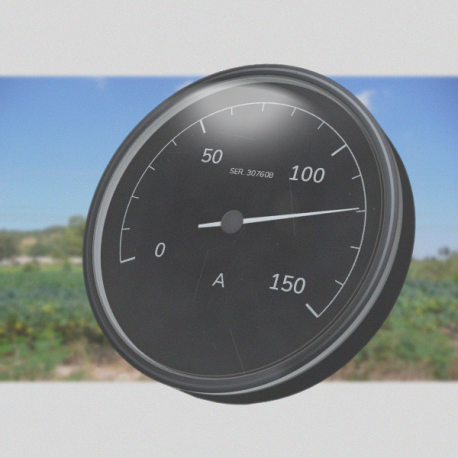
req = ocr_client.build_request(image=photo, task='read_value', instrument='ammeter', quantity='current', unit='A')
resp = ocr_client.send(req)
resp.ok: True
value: 120 A
